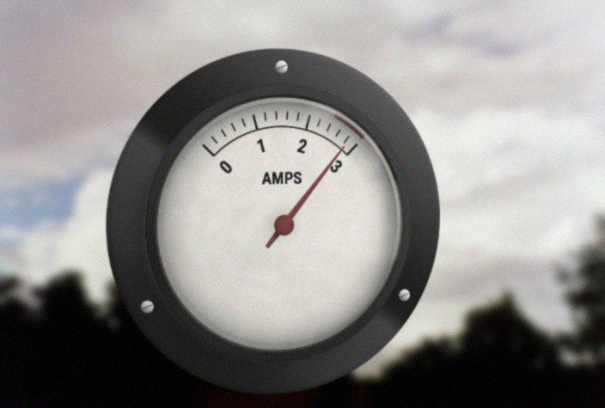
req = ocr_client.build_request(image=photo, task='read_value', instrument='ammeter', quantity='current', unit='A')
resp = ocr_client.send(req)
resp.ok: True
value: 2.8 A
